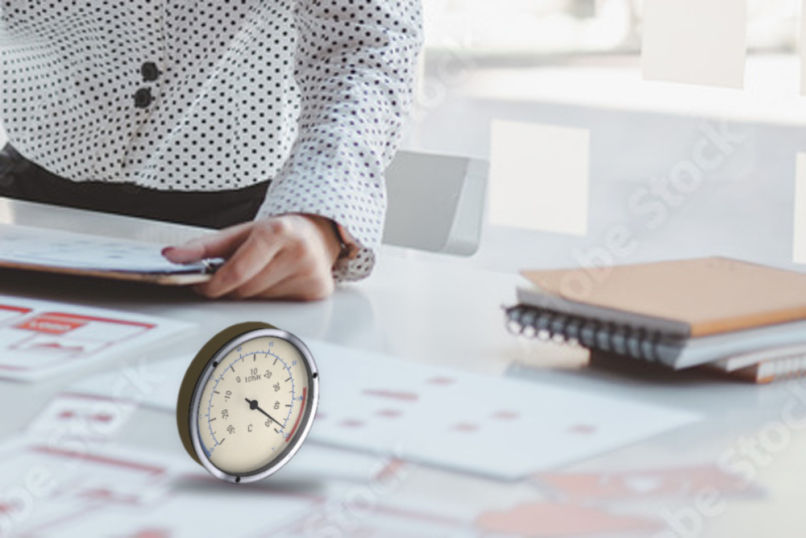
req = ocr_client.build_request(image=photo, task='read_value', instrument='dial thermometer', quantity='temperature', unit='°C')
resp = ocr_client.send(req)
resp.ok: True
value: 47.5 °C
